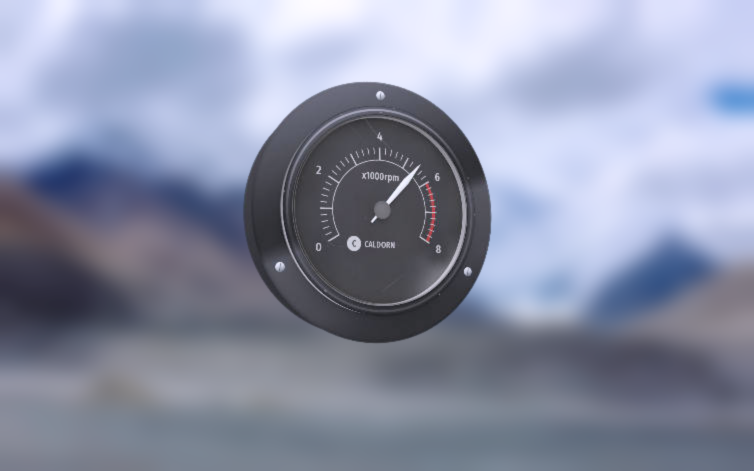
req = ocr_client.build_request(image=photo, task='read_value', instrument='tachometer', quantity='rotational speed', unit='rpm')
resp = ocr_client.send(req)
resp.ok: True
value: 5400 rpm
